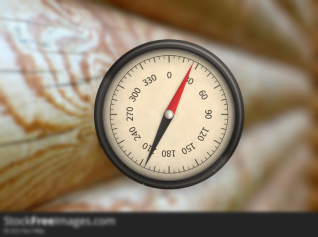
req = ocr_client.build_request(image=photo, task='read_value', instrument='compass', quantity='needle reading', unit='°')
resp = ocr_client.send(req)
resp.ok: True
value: 25 °
